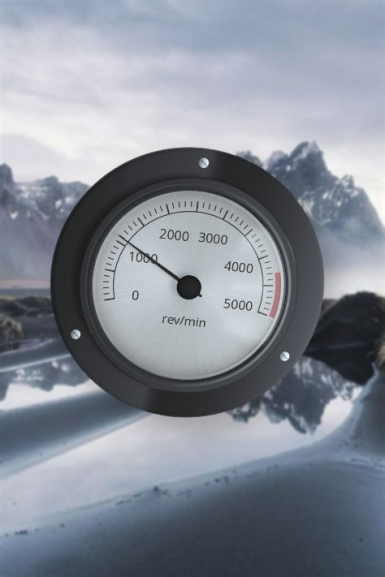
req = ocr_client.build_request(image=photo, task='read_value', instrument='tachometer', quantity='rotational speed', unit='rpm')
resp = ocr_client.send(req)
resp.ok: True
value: 1100 rpm
